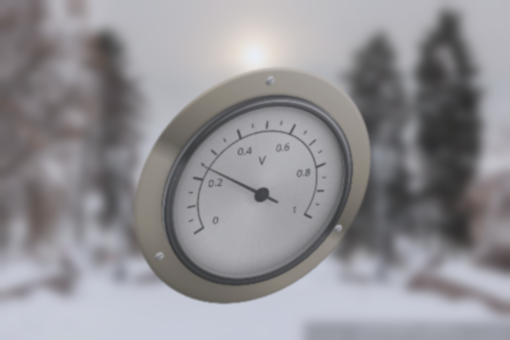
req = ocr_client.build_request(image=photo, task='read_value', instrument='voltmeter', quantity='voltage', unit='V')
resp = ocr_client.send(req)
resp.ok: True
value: 0.25 V
